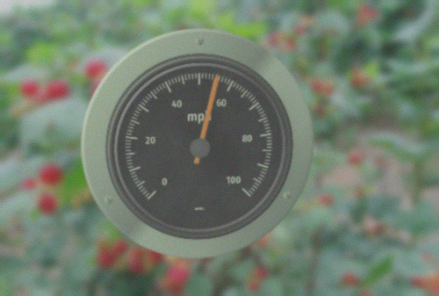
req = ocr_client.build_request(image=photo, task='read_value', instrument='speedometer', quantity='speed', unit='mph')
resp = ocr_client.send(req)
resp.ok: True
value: 55 mph
